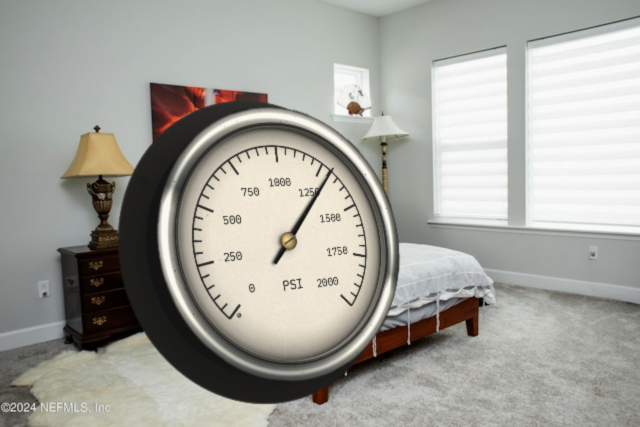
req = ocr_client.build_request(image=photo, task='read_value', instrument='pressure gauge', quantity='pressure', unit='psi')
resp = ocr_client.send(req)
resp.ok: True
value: 1300 psi
